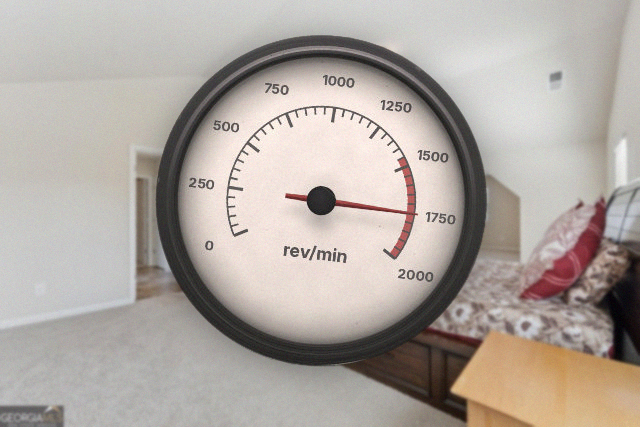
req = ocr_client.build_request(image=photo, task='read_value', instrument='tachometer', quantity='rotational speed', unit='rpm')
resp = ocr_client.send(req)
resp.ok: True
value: 1750 rpm
